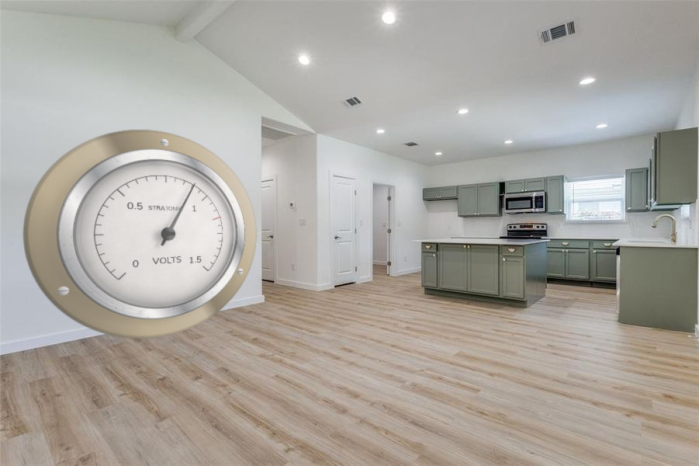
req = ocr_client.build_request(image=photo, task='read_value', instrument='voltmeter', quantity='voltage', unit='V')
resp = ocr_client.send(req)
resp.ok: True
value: 0.9 V
